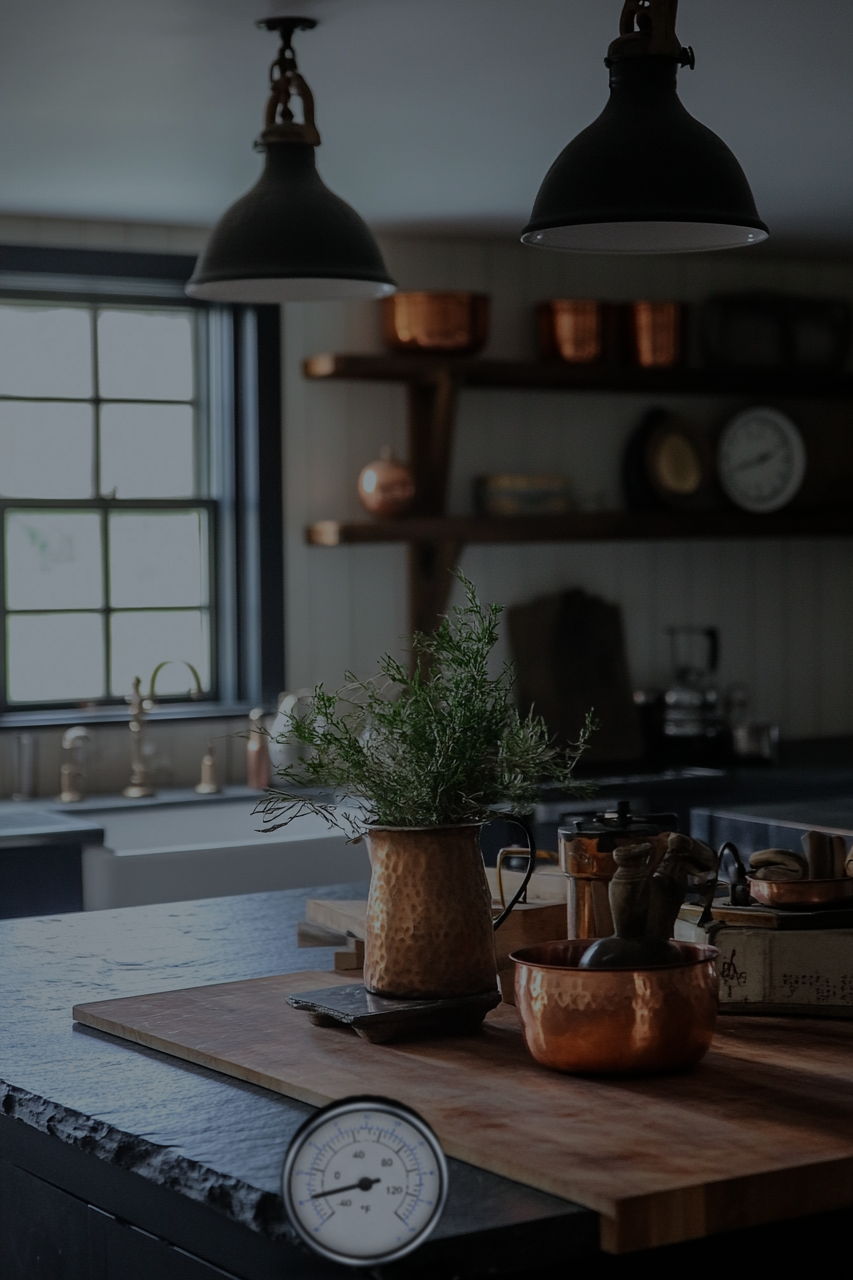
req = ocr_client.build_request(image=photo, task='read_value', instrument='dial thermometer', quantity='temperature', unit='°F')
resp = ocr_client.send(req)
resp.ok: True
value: -20 °F
